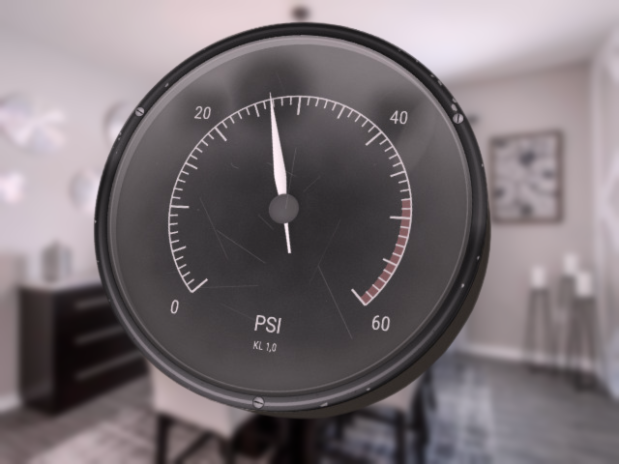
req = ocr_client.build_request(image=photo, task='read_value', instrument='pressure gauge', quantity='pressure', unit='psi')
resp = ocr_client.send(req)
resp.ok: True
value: 27 psi
